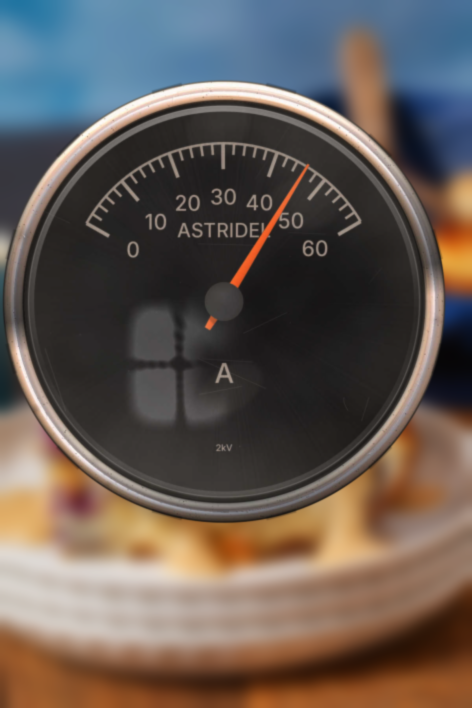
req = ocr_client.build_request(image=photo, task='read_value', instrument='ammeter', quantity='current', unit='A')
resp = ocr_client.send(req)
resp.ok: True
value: 46 A
